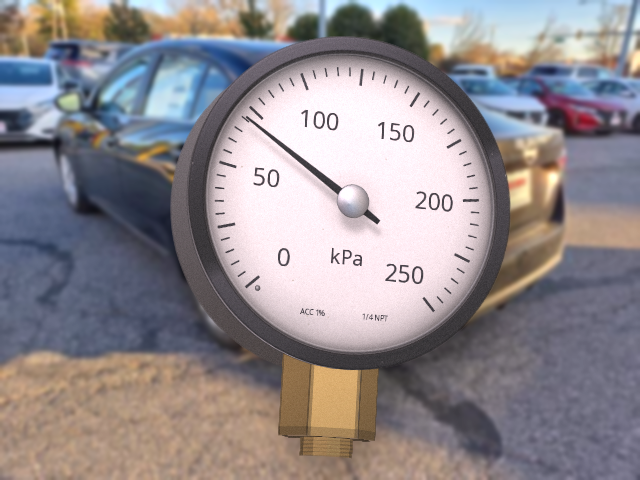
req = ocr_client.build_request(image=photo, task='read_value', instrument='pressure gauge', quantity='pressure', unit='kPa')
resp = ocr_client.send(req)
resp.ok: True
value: 70 kPa
